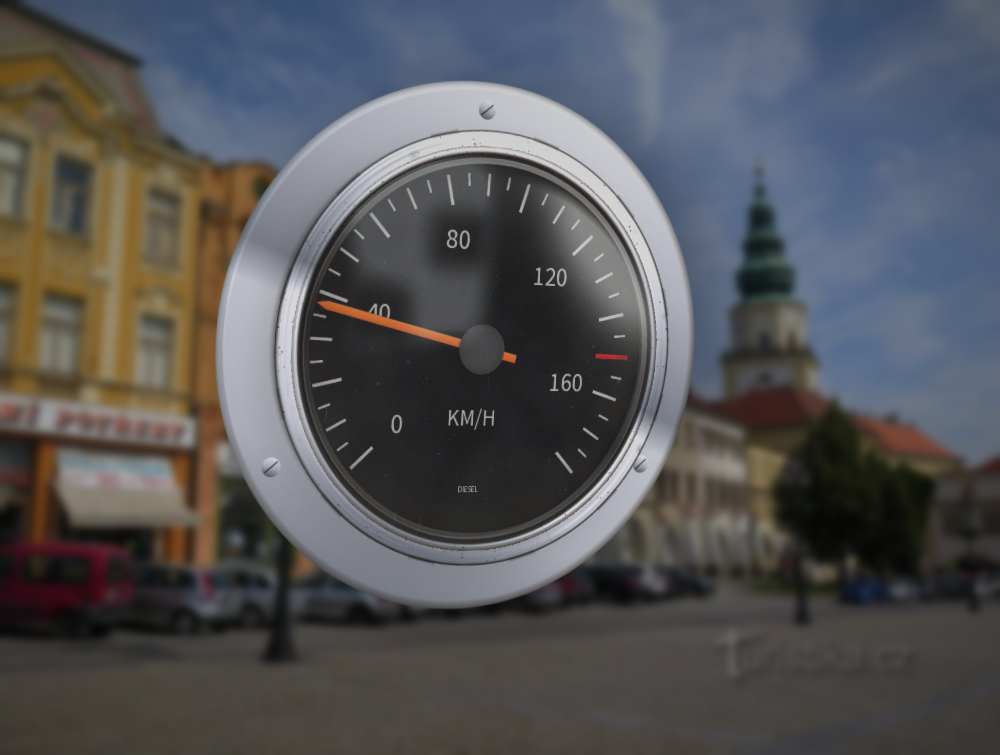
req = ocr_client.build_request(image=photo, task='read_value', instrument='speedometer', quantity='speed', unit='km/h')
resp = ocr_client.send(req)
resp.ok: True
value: 37.5 km/h
